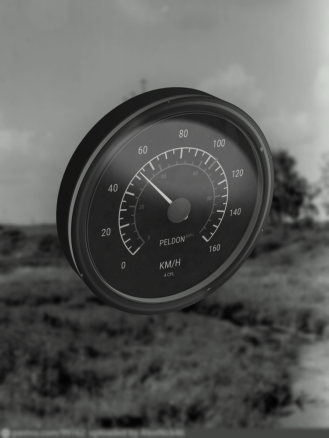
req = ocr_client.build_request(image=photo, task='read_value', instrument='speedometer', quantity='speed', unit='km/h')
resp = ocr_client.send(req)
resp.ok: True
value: 52.5 km/h
